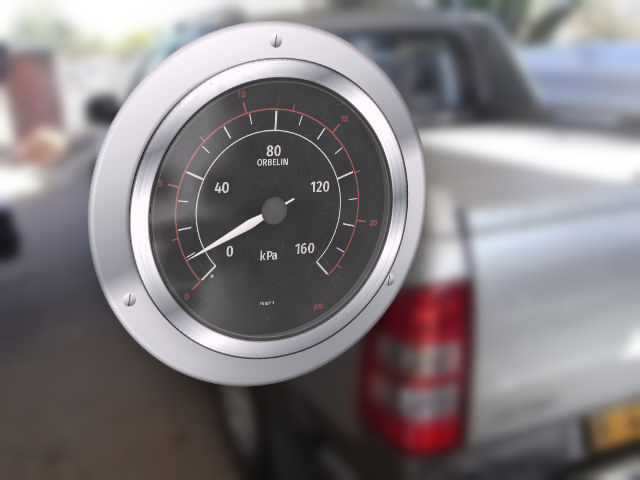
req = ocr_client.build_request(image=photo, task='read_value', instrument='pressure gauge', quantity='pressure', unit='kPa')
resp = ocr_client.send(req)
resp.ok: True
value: 10 kPa
